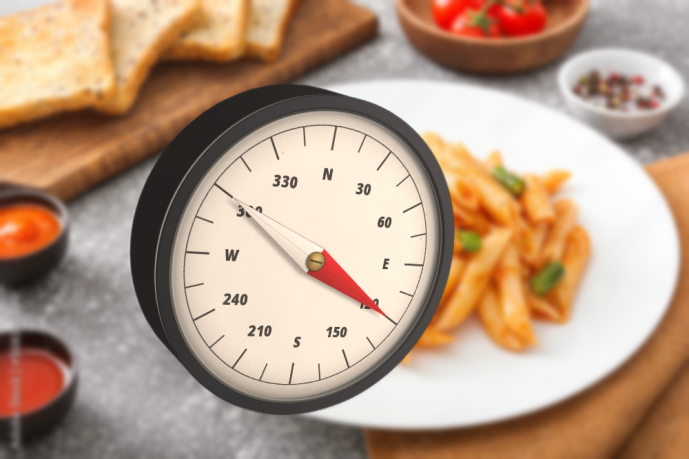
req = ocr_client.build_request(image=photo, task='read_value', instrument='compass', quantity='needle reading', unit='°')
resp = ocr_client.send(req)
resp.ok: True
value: 120 °
